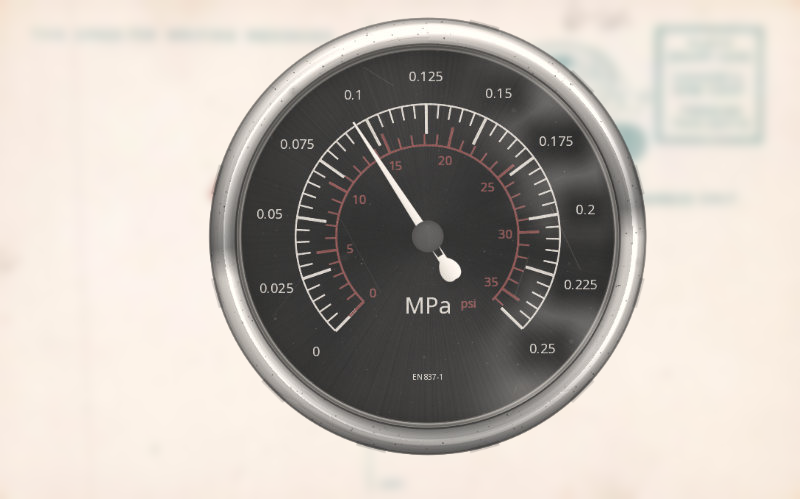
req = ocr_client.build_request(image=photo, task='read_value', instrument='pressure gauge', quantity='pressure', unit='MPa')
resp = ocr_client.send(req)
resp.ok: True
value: 0.095 MPa
